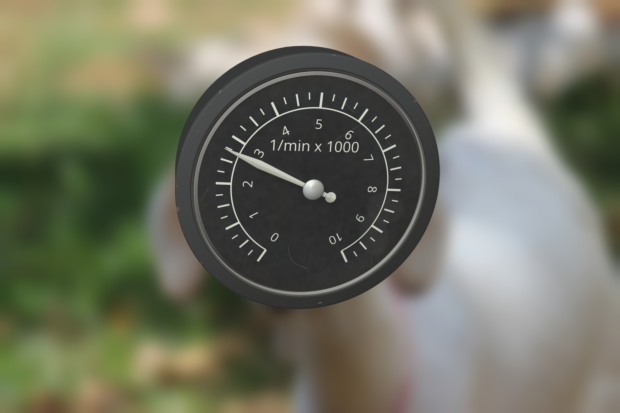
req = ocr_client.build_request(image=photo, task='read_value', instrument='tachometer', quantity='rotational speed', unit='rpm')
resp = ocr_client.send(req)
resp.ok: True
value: 2750 rpm
